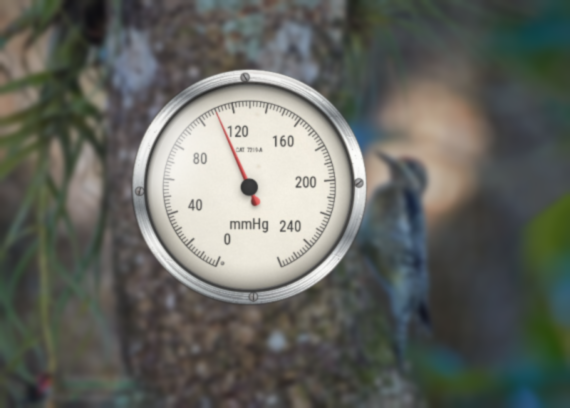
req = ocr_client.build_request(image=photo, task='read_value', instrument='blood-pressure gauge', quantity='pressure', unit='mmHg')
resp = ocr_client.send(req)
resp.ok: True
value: 110 mmHg
